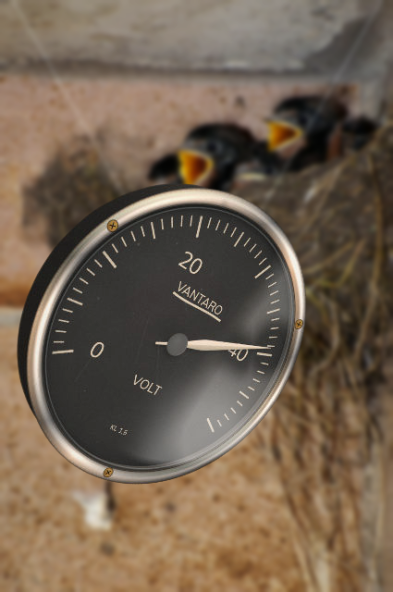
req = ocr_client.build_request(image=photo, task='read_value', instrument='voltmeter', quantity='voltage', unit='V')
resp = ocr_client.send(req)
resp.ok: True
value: 39 V
